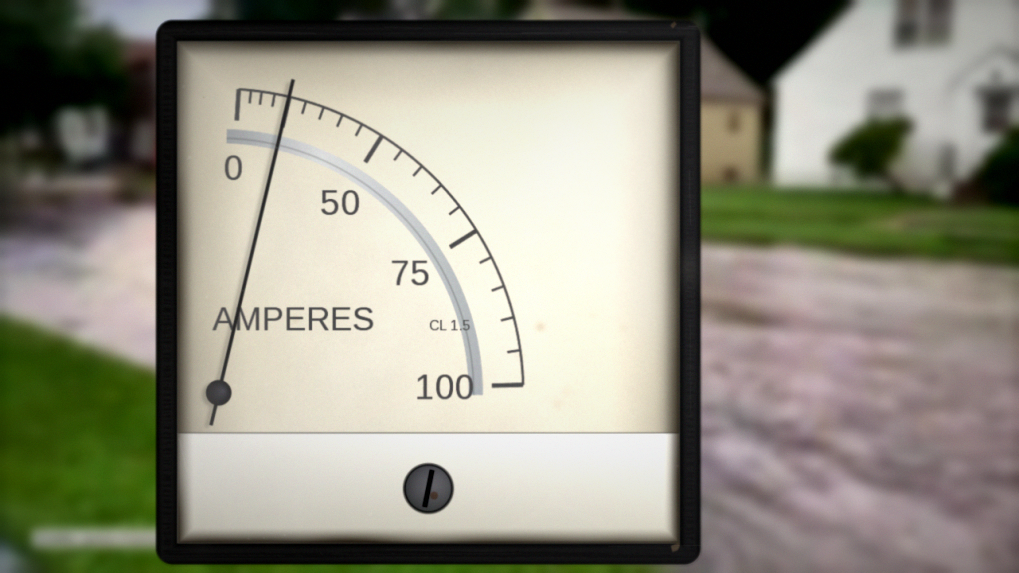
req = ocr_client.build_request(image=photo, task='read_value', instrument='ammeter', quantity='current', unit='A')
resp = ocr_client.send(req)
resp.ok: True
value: 25 A
